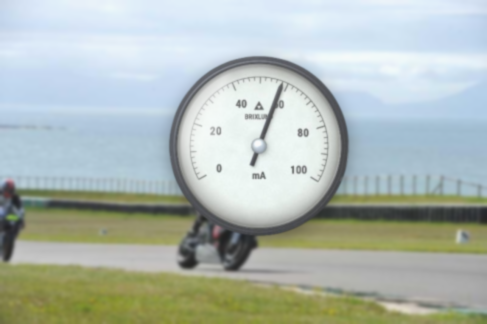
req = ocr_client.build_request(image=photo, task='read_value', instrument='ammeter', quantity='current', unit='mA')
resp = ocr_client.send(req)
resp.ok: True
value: 58 mA
